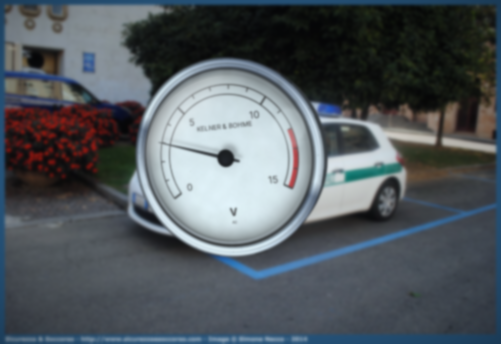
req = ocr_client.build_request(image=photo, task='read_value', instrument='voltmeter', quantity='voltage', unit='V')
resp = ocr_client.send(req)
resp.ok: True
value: 3 V
